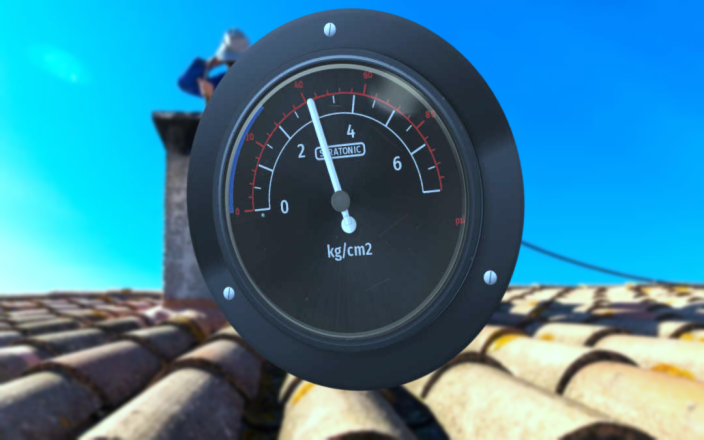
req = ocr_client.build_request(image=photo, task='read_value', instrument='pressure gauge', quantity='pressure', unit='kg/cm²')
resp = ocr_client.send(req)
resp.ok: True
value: 3 kg/cm²
